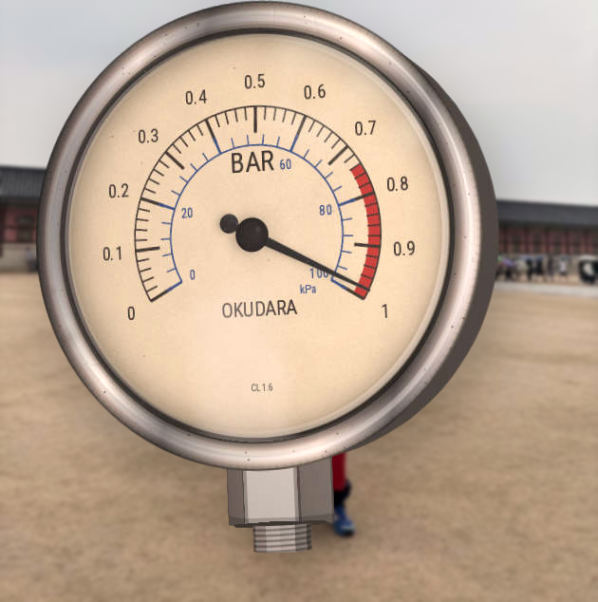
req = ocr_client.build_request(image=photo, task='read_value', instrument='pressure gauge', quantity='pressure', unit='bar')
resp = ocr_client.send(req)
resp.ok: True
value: 0.98 bar
